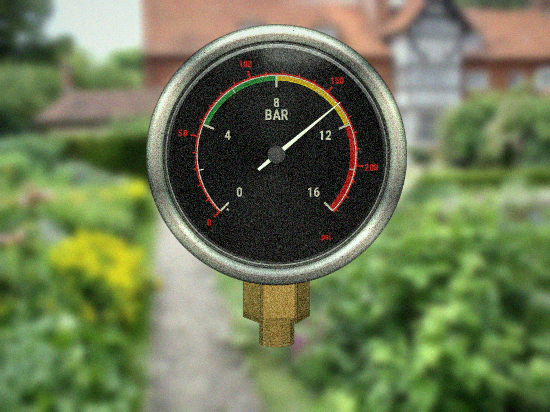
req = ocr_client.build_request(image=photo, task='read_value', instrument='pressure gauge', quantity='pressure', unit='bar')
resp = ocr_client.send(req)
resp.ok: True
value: 11 bar
